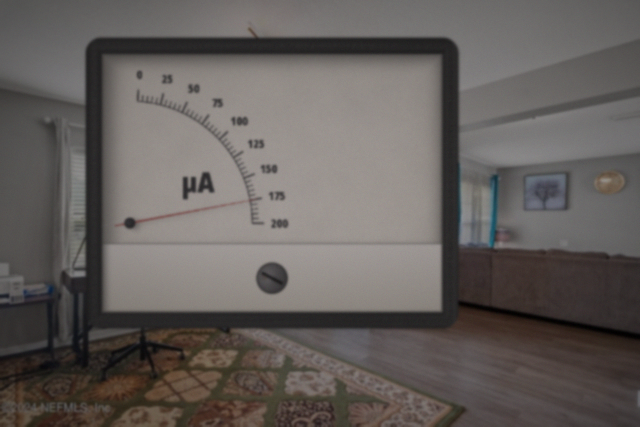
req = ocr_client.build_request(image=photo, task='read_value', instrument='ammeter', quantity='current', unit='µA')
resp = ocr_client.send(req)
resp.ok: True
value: 175 µA
